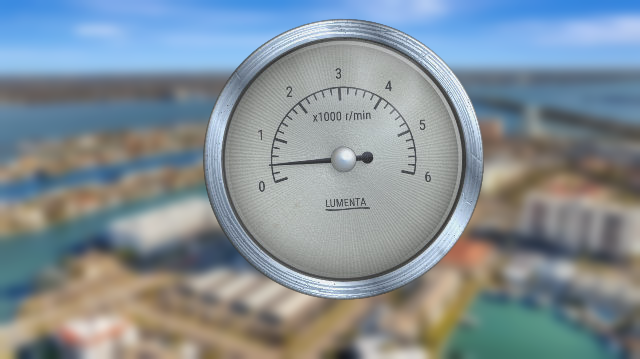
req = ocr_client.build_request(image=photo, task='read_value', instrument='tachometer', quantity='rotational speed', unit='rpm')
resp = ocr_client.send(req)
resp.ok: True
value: 400 rpm
